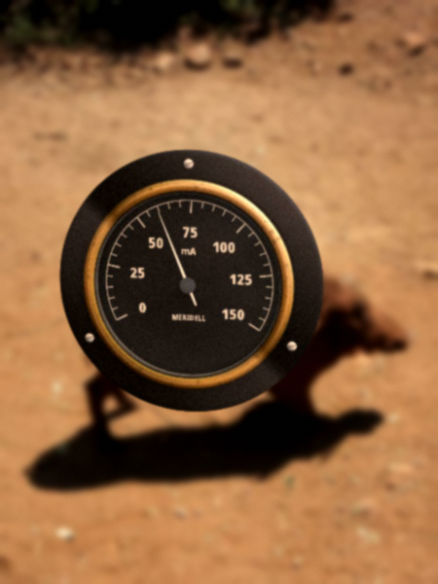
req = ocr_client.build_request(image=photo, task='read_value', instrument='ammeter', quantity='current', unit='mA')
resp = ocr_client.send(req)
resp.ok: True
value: 60 mA
